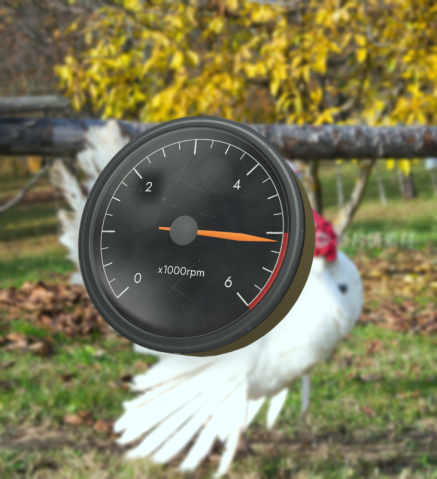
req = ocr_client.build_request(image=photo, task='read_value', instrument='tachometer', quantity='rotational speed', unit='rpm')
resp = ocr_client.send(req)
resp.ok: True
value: 5125 rpm
